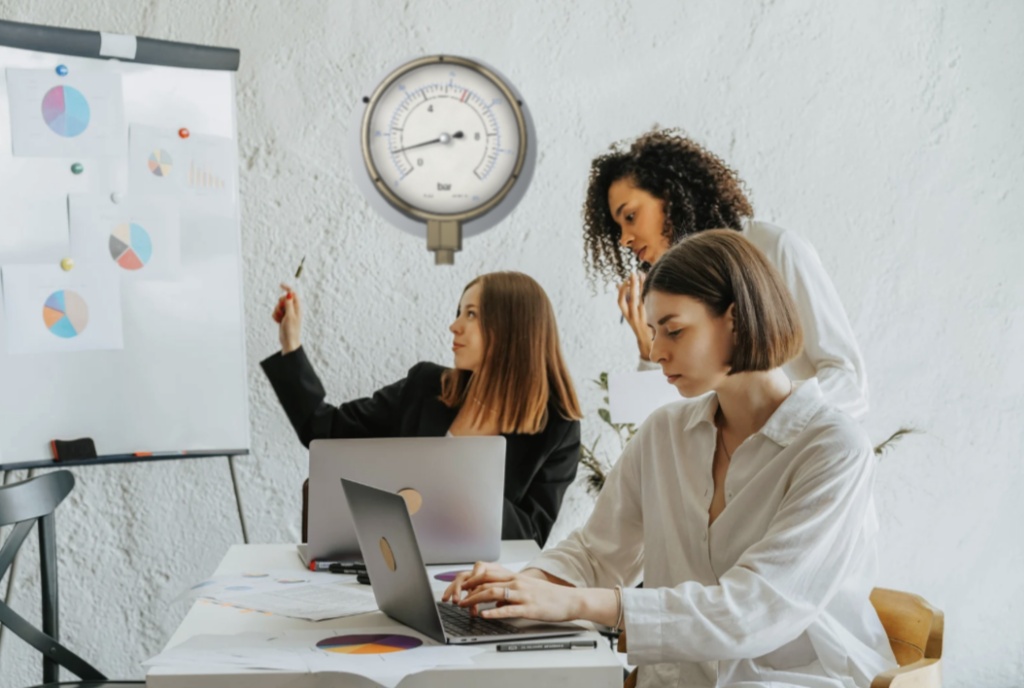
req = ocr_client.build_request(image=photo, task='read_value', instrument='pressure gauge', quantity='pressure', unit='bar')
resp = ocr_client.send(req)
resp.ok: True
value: 1 bar
